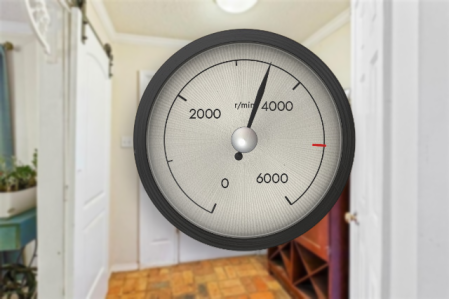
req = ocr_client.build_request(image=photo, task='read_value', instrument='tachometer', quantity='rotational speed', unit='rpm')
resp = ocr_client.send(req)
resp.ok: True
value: 3500 rpm
